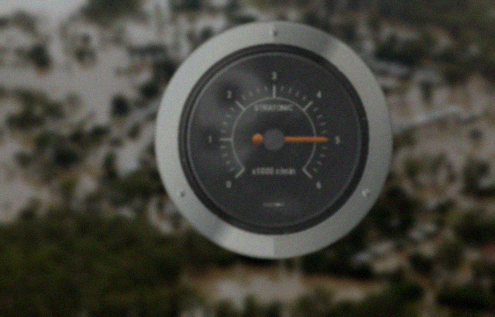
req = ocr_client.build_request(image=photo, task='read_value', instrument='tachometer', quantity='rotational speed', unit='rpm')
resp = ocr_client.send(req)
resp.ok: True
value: 5000 rpm
